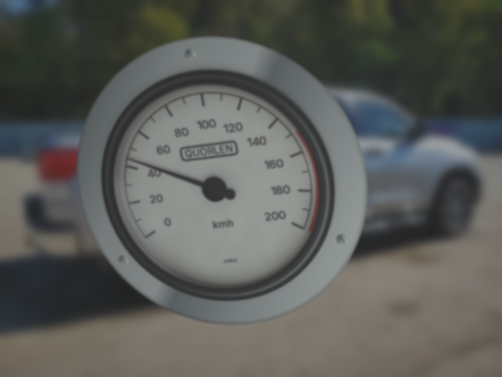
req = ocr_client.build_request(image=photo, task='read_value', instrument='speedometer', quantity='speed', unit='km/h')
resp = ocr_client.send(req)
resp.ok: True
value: 45 km/h
